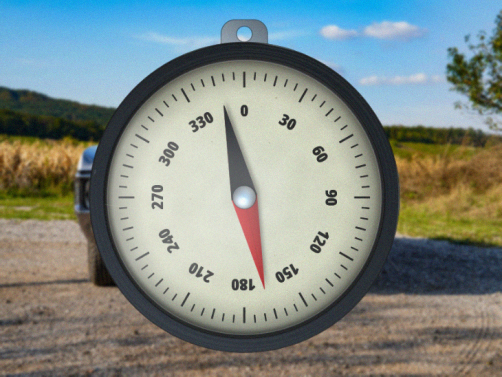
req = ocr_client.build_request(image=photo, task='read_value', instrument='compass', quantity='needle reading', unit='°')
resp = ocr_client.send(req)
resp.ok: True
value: 167.5 °
